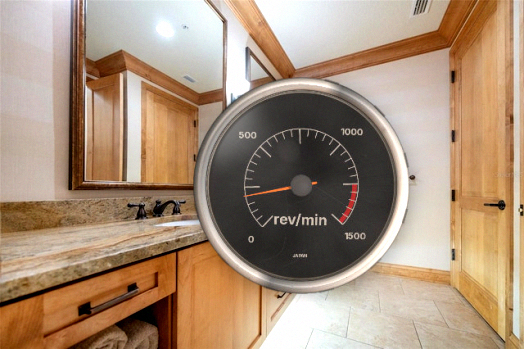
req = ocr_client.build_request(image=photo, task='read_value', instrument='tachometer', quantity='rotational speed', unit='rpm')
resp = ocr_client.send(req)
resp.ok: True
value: 200 rpm
